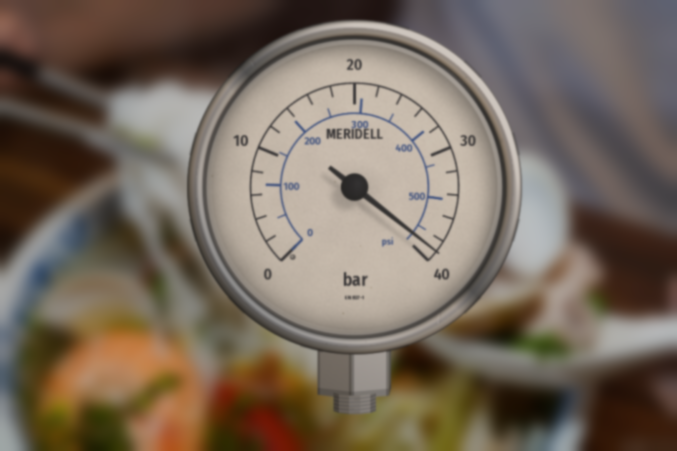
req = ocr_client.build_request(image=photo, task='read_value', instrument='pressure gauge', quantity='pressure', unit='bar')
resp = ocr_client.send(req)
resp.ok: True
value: 39 bar
